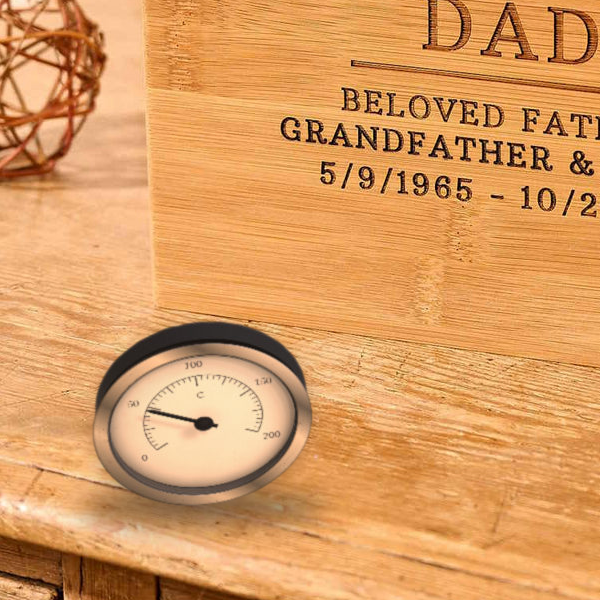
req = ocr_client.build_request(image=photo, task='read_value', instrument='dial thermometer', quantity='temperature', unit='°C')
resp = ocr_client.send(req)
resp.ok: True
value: 50 °C
